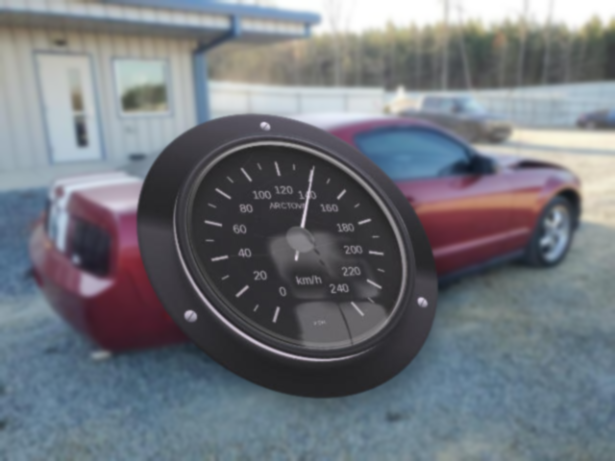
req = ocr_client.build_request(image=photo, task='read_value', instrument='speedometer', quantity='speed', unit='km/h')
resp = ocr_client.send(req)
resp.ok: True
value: 140 km/h
